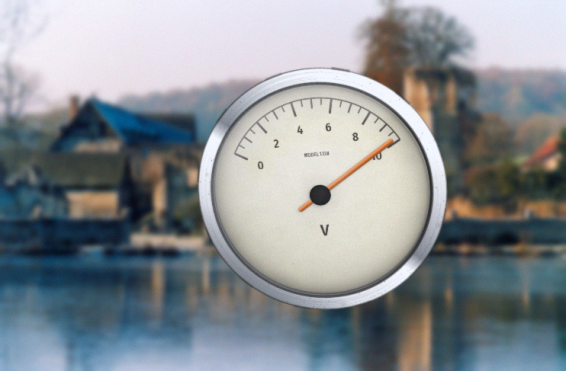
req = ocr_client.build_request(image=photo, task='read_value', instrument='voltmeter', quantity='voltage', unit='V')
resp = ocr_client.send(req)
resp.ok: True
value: 9.75 V
